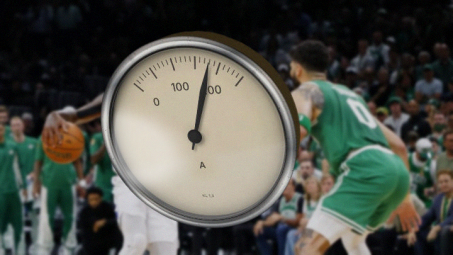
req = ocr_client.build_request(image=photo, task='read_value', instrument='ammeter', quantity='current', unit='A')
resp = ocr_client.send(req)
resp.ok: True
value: 180 A
